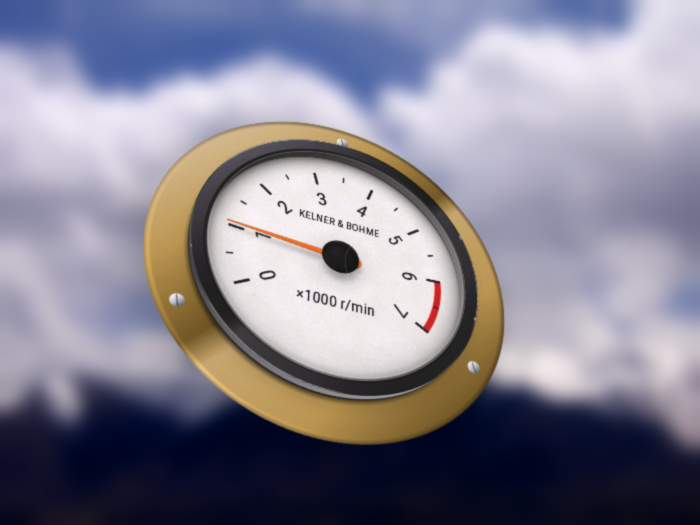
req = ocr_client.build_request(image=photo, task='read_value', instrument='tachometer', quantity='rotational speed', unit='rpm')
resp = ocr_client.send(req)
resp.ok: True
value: 1000 rpm
